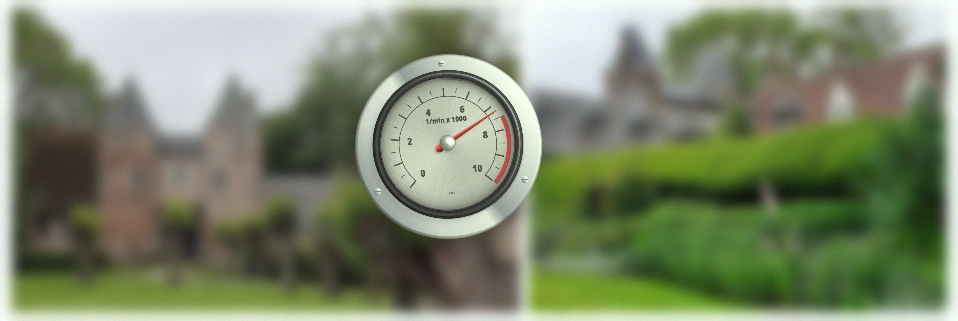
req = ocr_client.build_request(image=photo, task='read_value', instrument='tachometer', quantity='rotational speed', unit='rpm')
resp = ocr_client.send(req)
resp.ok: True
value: 7250 rpm
